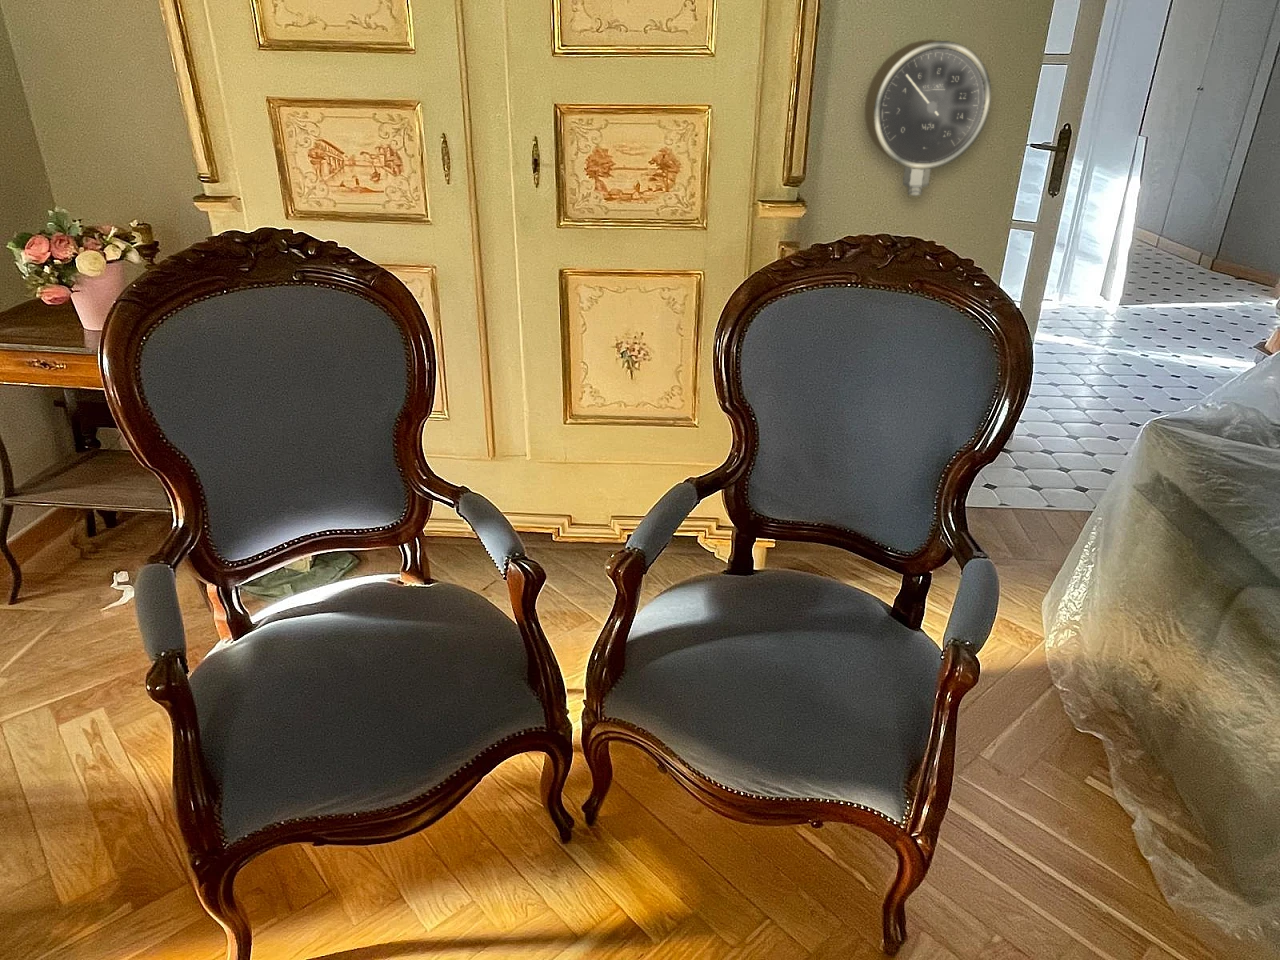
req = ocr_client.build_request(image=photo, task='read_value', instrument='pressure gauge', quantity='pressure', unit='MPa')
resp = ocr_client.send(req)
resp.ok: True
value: 5 MPa
